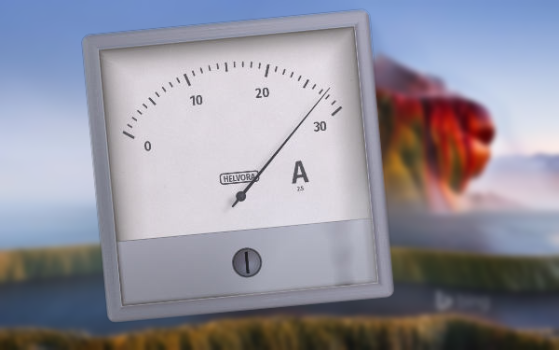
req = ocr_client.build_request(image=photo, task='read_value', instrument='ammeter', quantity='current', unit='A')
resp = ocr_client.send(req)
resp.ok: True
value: 27.5 A
